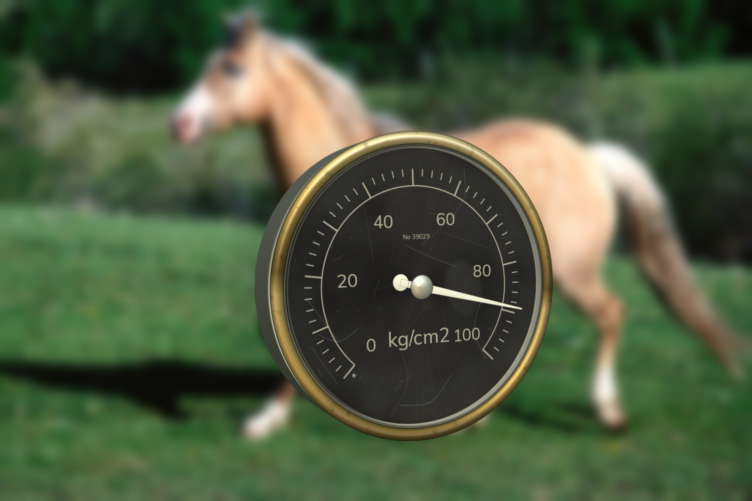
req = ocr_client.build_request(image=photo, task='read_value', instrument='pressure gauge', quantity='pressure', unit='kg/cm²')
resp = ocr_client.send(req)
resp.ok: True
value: 89 kg/cm²
